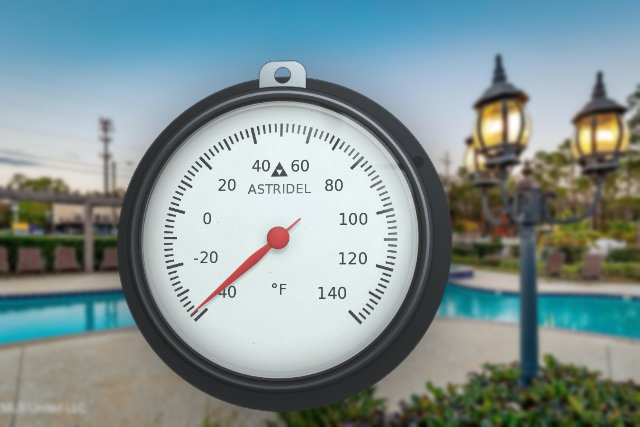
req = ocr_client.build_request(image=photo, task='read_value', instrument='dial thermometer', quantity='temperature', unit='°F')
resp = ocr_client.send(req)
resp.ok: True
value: -38 °F
